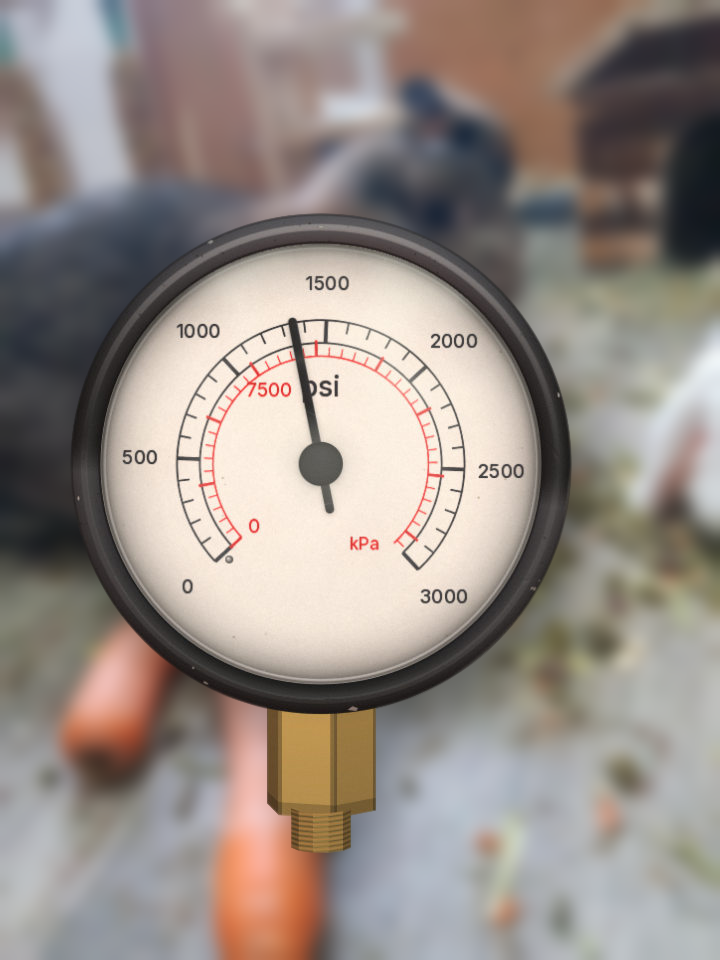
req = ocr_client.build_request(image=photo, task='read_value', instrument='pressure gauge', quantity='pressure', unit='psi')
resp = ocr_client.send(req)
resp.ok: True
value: 1350 psi
